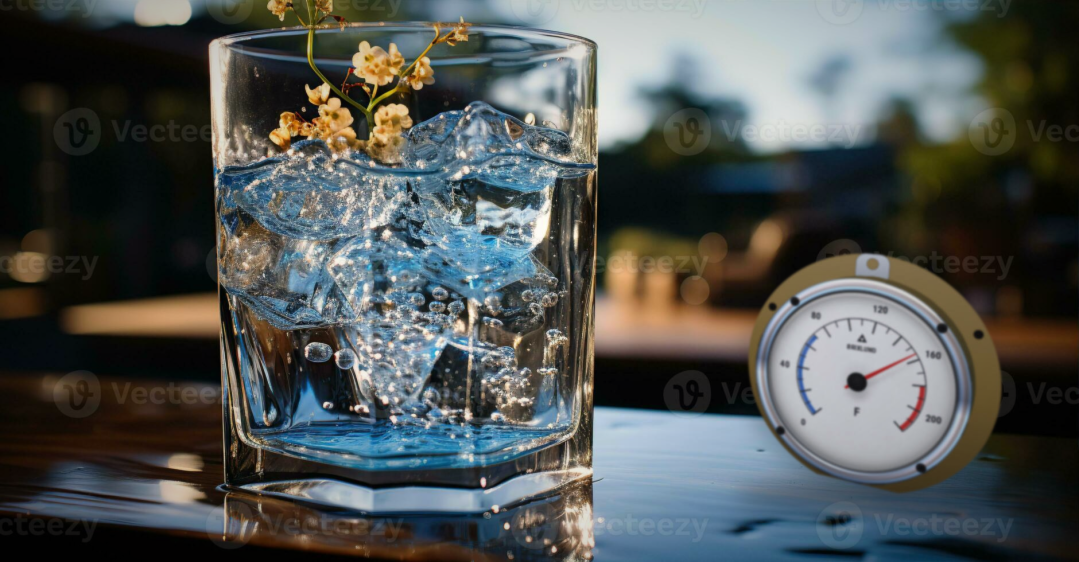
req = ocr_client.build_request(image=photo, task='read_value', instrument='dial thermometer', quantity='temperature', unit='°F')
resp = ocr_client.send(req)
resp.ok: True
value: 155 °F
